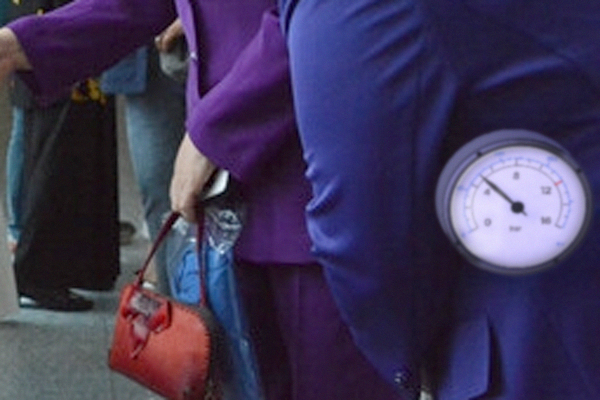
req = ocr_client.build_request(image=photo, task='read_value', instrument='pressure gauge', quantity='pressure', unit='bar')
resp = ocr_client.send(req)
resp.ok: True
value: 5 bar
